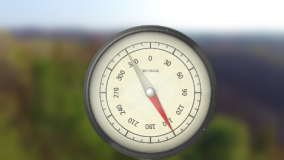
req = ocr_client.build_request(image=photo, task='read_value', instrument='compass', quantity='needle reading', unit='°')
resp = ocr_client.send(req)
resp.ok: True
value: 150 °
